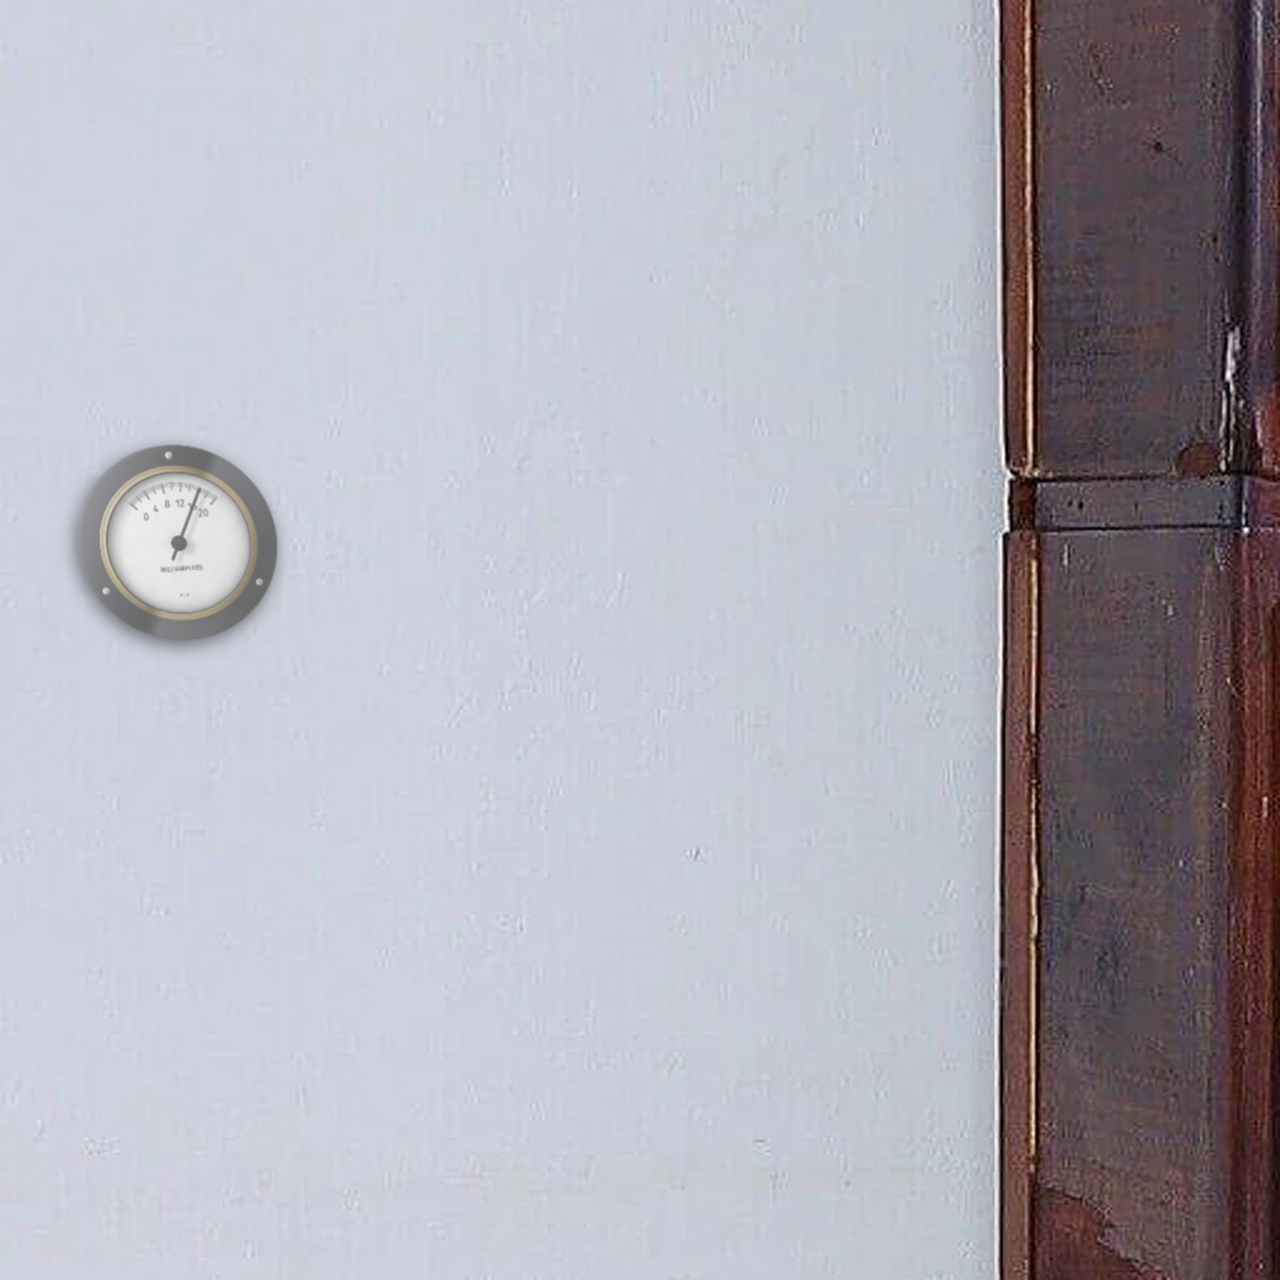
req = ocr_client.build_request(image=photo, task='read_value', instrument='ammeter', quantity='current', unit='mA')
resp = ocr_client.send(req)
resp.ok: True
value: 16 mA
